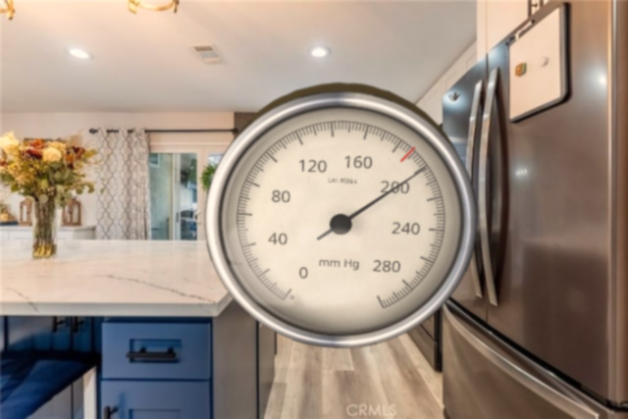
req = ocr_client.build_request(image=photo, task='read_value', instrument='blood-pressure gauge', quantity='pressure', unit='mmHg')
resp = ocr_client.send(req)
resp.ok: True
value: 200 mmHg
